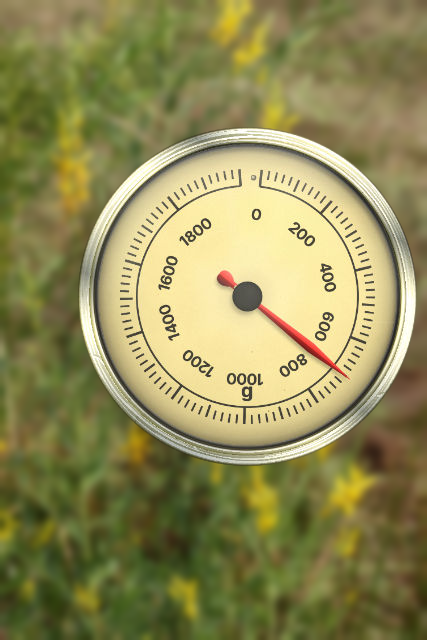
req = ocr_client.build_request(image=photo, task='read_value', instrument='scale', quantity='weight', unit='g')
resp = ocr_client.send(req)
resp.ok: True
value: 700 g
